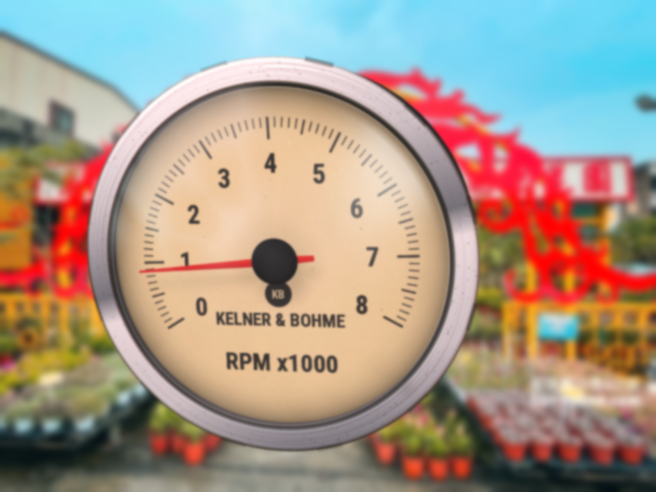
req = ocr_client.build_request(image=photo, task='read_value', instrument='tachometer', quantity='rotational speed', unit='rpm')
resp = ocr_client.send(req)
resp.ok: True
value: 900 rpm
